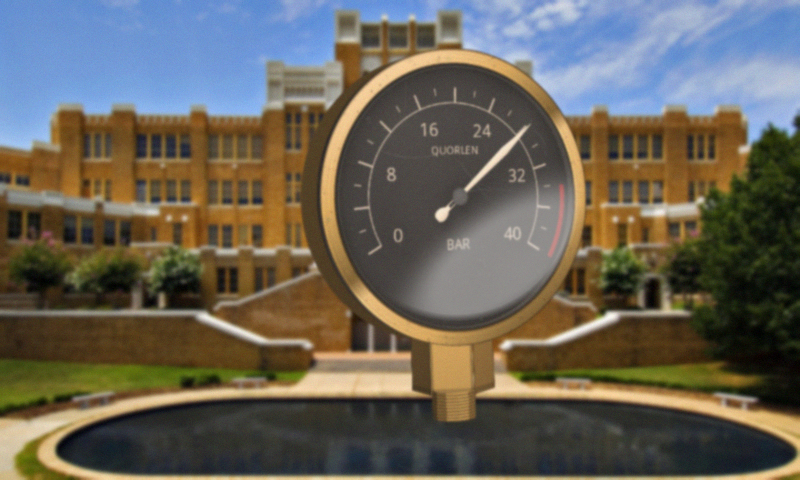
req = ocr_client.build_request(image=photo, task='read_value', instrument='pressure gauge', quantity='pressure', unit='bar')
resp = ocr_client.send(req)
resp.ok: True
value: 28 bar
